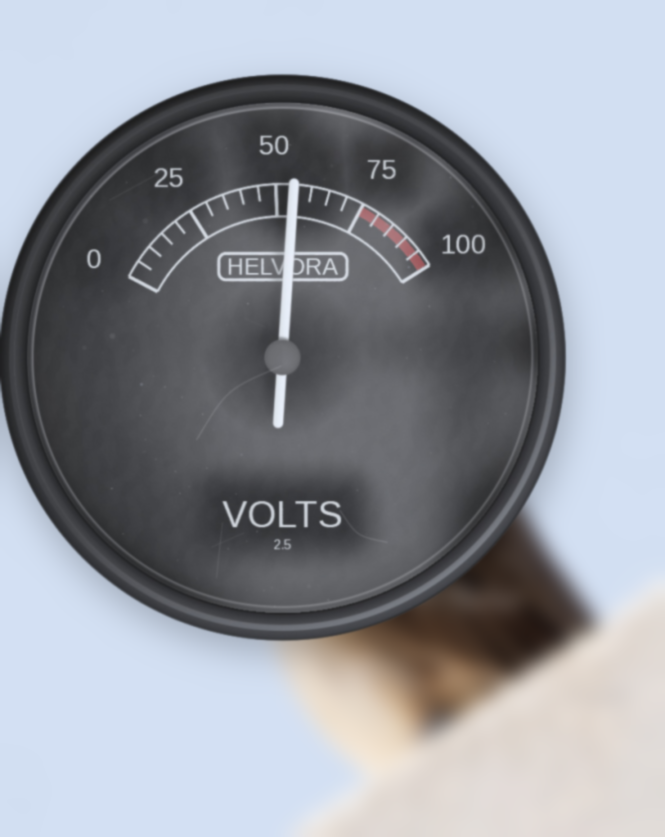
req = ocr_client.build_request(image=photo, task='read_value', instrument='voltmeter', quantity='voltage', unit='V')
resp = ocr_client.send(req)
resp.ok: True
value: 55 V
